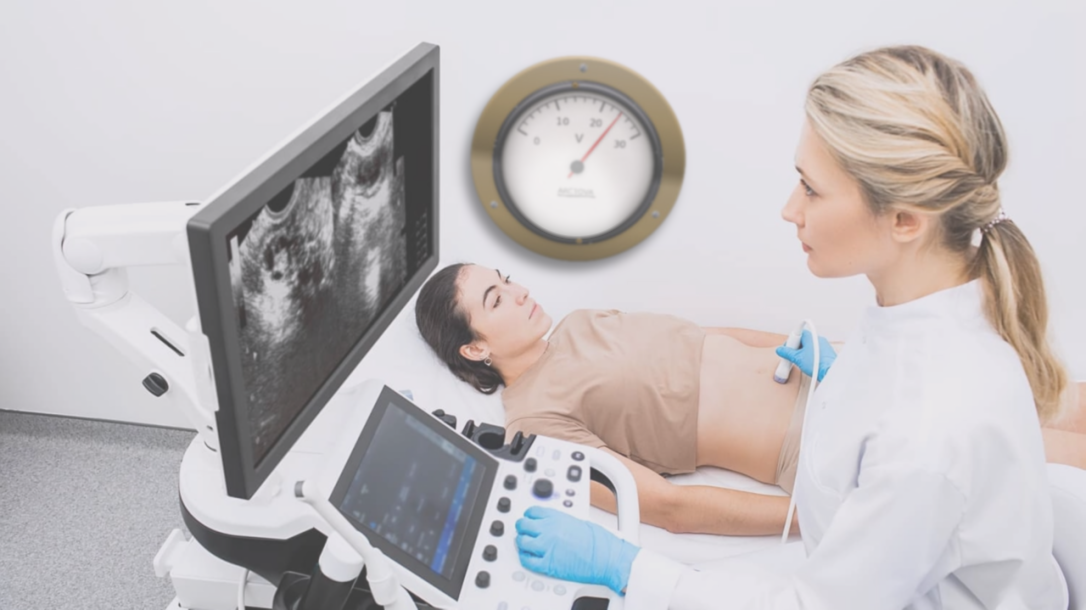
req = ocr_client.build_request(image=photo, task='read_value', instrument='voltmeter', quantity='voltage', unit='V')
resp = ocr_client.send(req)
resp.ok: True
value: 24 V
